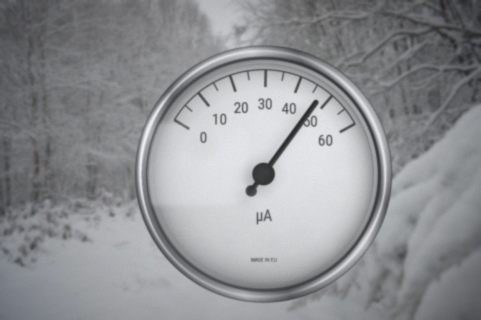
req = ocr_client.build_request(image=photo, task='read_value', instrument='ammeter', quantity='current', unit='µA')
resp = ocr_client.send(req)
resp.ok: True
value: 47.5 µA
